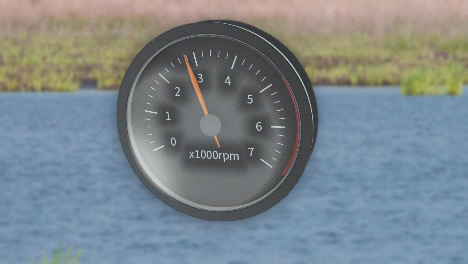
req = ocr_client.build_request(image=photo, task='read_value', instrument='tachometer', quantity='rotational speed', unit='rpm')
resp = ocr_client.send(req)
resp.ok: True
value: 2800 rpm
